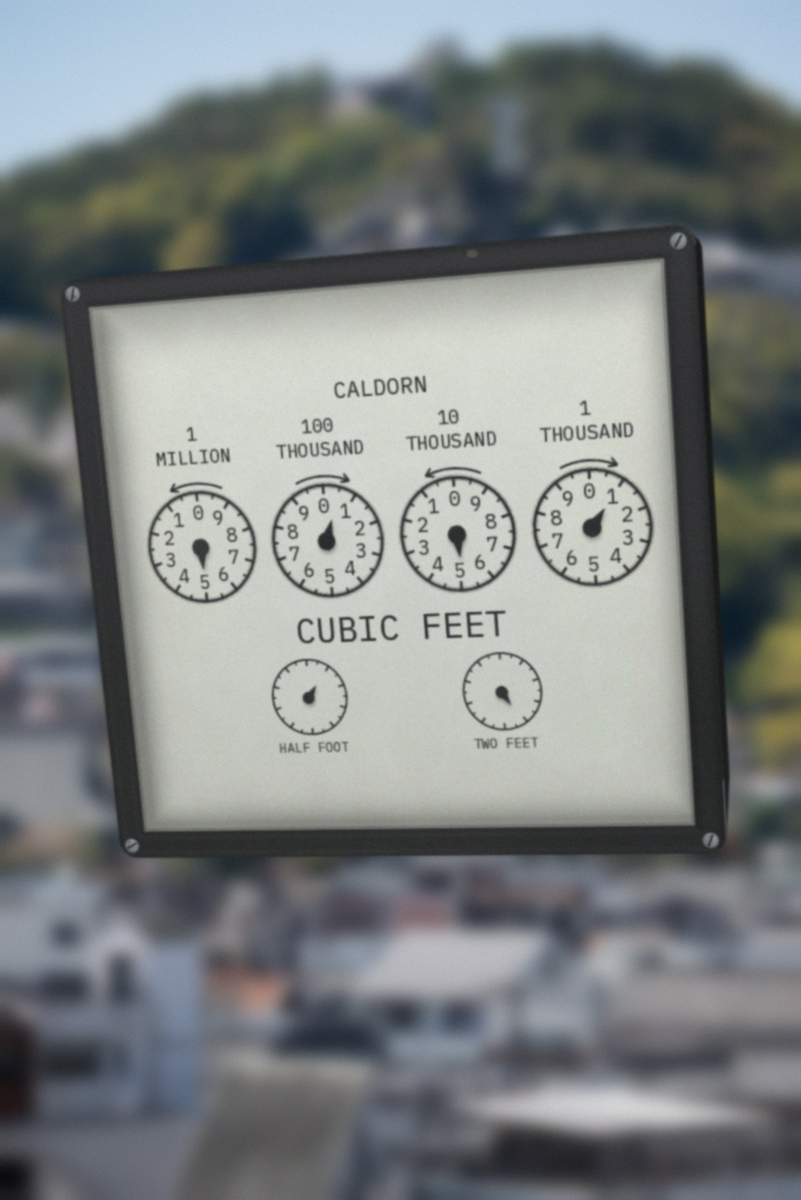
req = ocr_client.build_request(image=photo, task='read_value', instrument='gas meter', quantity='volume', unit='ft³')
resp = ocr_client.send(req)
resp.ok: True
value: 505100 ft³
